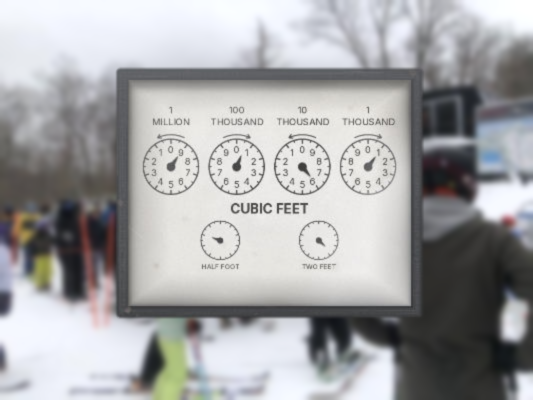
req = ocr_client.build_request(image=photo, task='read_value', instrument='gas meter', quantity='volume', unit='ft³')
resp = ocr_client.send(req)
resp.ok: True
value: 906100 ft³
